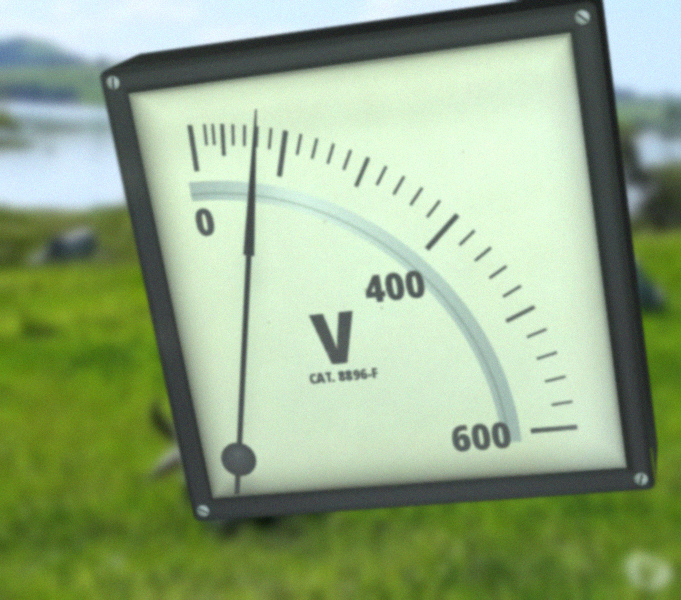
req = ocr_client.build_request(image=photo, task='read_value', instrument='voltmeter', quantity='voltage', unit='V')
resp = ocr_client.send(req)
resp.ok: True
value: 160 V
